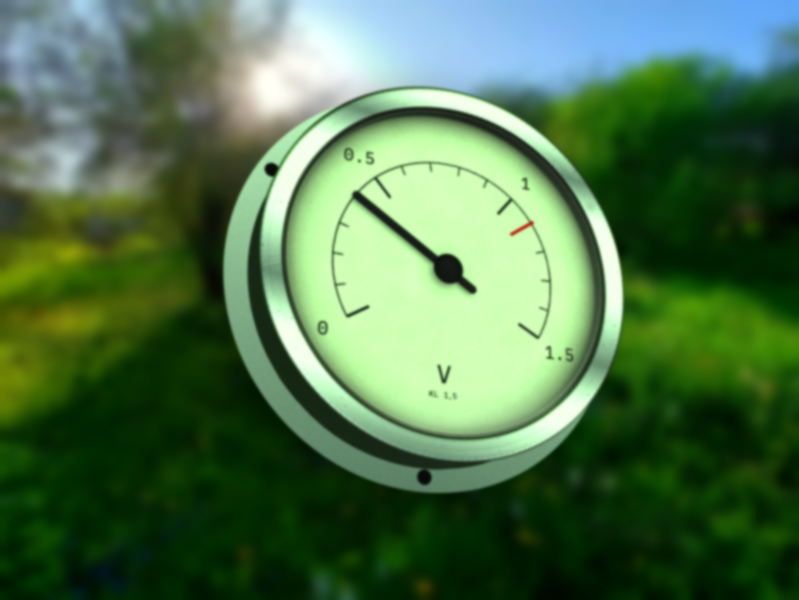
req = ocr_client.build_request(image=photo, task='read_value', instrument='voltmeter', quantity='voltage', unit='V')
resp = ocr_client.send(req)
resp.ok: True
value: 0.4 V
